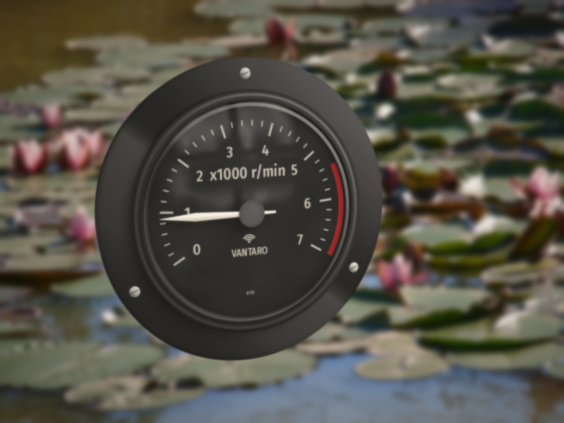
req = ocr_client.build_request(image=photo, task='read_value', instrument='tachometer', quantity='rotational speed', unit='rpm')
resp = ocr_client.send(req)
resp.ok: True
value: 900 rpm
